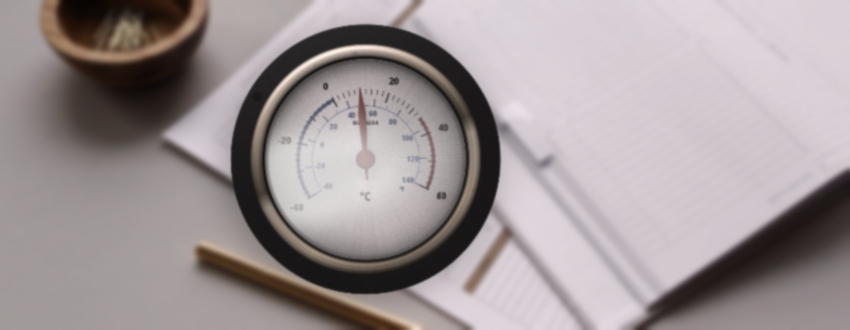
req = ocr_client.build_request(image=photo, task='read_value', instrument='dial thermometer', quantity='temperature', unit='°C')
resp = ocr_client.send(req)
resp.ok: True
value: 10 °C
